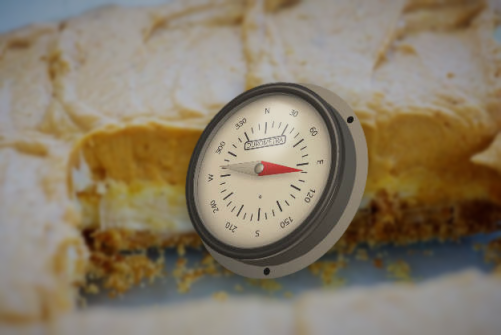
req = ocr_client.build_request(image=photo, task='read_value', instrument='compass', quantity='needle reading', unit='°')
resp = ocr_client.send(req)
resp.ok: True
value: 100 °
